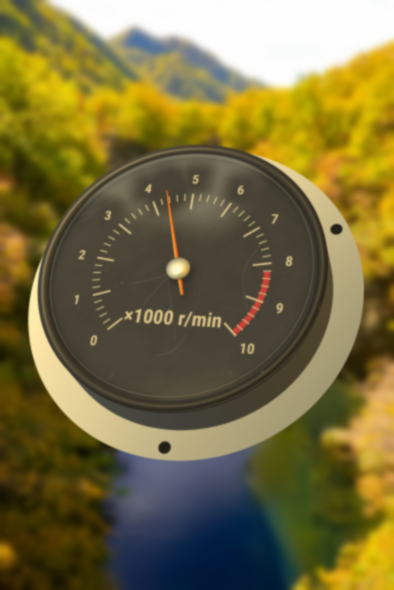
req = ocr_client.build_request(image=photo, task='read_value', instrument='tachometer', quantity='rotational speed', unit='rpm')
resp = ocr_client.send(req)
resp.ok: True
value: 4400 rpm
